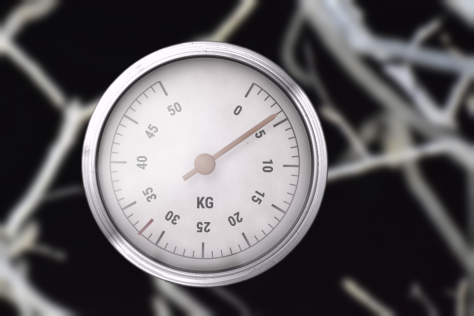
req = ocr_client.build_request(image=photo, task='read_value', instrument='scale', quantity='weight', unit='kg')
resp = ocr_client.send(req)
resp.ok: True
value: 4 kg
